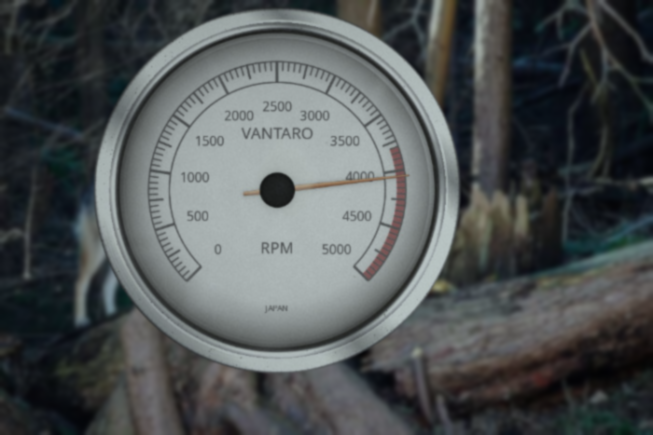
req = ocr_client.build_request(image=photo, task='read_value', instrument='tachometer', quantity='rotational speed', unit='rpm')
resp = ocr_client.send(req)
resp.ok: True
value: 4050 rpm
